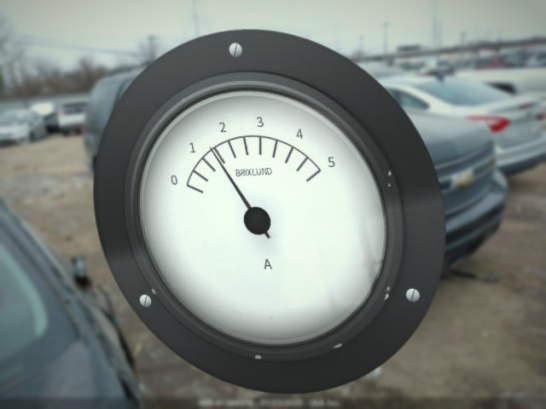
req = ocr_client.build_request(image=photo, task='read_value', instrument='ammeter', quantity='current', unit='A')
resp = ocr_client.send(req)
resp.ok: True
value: 1.5 A
